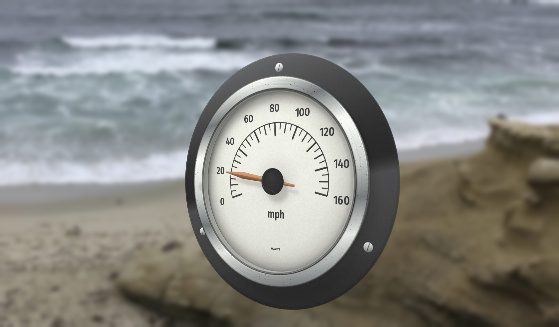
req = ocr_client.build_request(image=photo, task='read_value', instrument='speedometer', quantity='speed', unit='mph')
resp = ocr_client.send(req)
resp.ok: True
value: 20 mph
